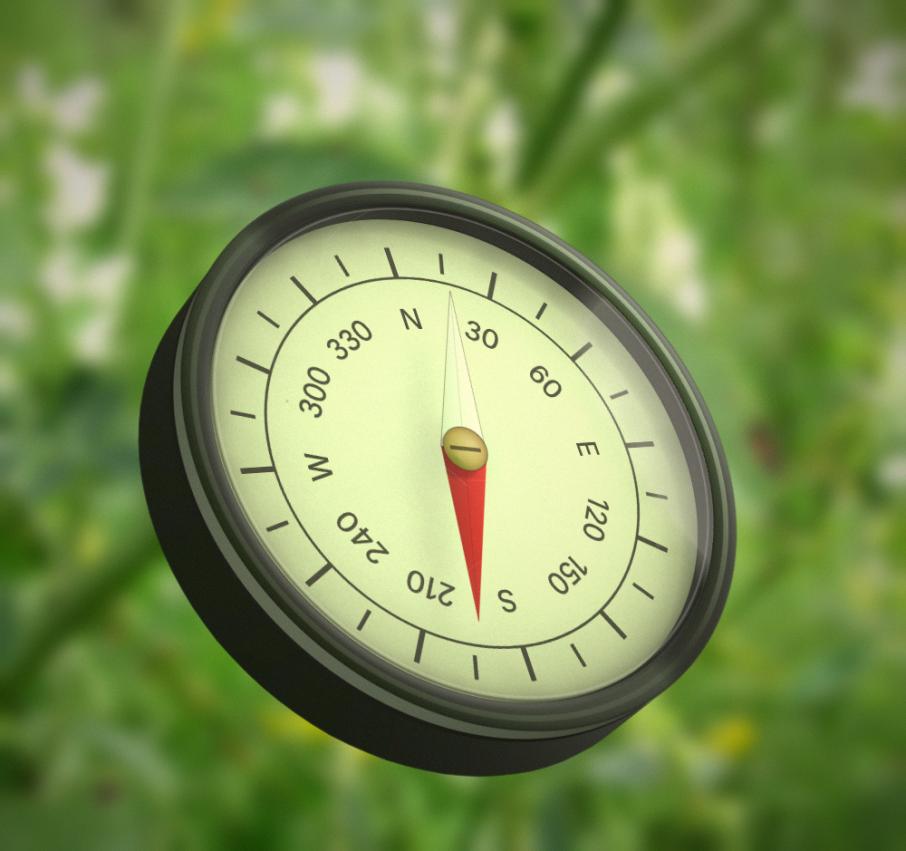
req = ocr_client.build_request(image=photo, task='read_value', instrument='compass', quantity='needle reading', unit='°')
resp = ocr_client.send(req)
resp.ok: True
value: 195 °
